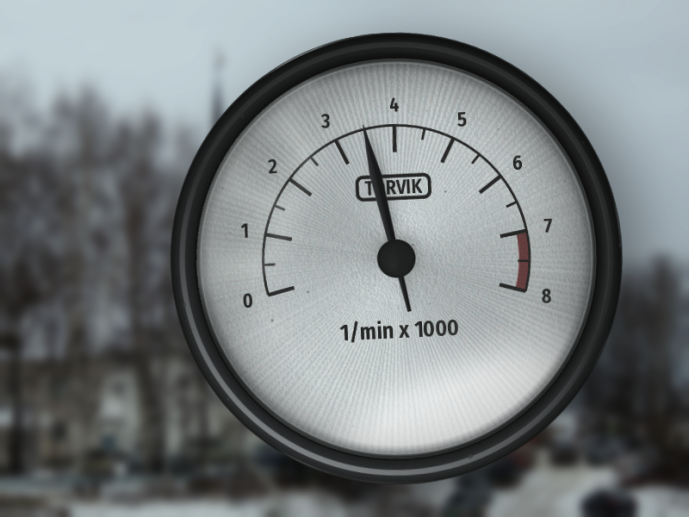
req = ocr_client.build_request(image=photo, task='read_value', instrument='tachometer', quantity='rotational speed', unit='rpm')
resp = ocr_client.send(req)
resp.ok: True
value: 3500 rpm
